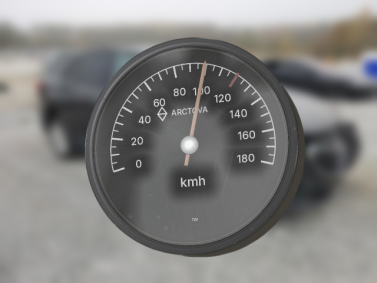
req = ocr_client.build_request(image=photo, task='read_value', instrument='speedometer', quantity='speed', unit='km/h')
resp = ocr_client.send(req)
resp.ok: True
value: 100 km/h
